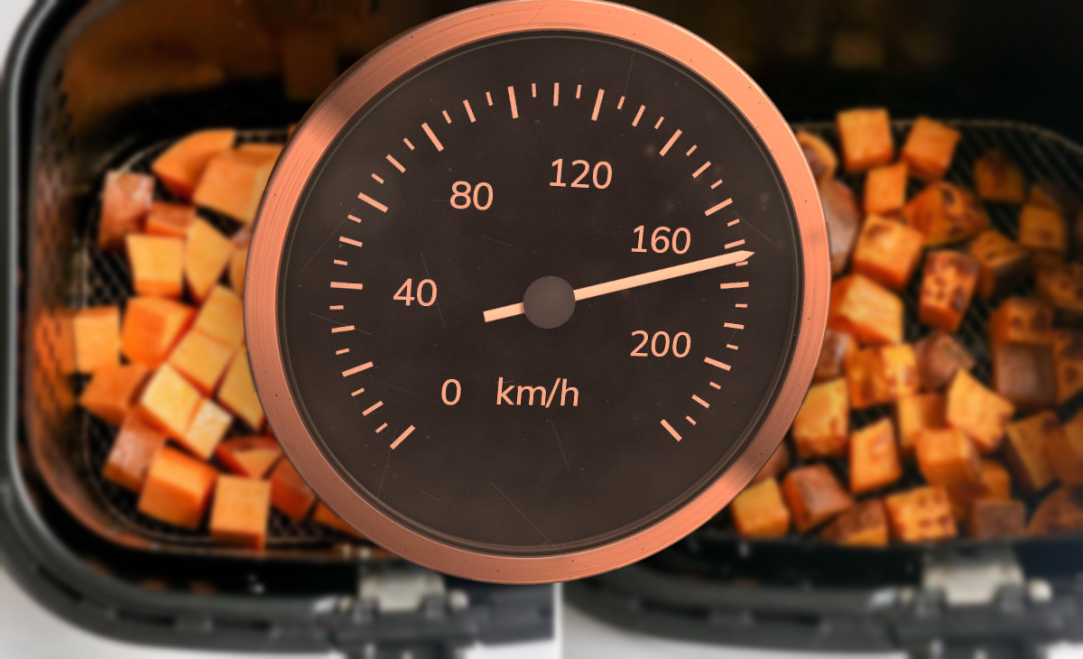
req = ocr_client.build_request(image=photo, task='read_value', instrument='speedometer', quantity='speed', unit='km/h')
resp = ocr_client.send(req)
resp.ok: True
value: 172.5 km/h
